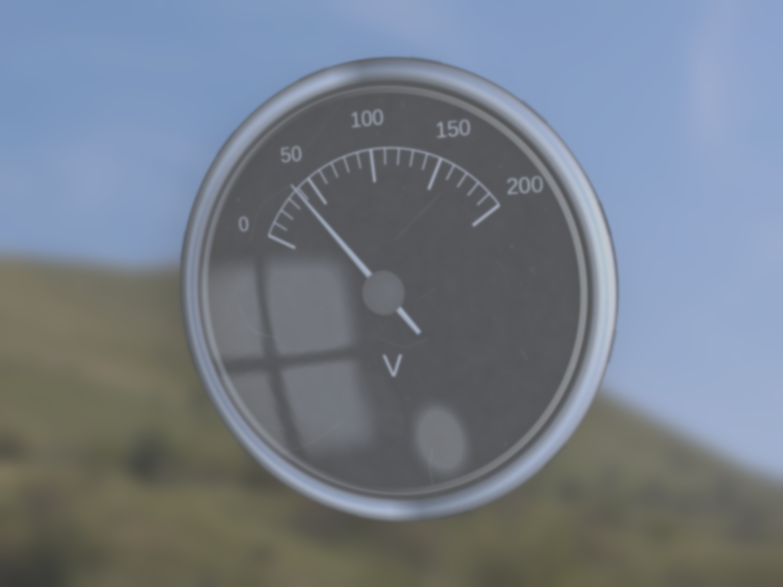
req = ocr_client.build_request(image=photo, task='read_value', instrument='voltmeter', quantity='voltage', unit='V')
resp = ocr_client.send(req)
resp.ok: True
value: 40 V
